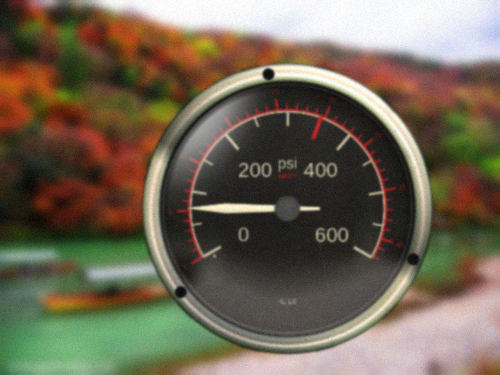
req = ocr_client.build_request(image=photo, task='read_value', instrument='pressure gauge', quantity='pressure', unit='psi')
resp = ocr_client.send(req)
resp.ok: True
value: 75 psi
